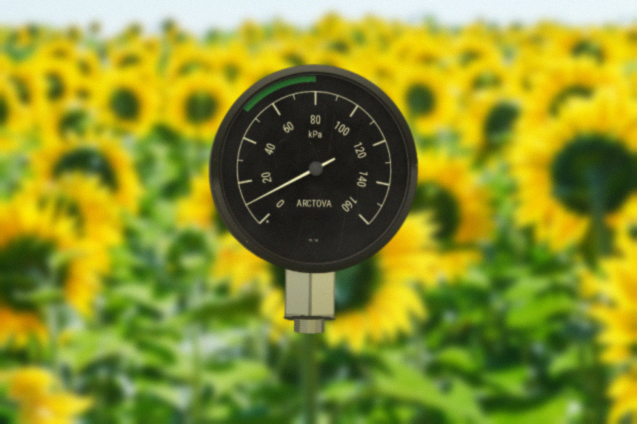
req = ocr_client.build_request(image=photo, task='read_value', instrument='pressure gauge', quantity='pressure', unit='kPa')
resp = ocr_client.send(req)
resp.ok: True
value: 10 kPa
